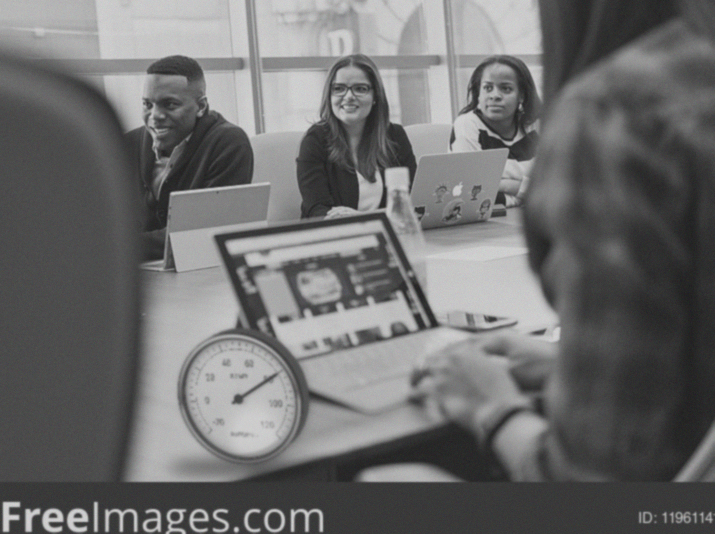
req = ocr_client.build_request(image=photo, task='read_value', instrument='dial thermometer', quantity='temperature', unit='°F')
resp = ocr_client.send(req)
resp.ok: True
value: 80 °F
